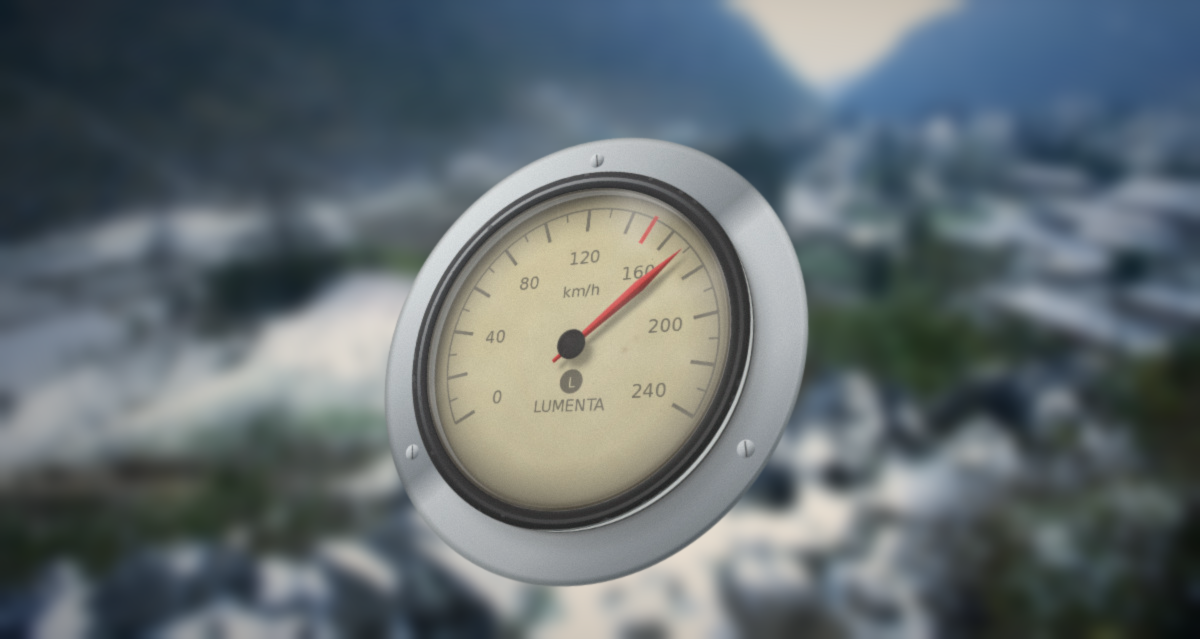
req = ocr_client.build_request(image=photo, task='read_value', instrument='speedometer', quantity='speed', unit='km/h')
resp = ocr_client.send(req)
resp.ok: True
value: 170 km/h
